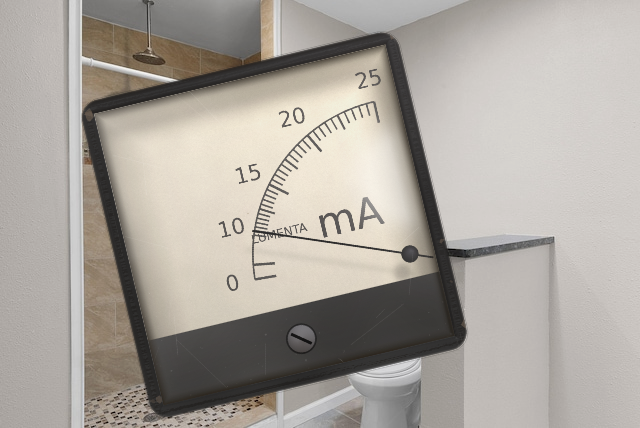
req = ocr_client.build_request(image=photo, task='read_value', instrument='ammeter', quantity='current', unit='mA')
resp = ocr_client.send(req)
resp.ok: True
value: 10 mA
